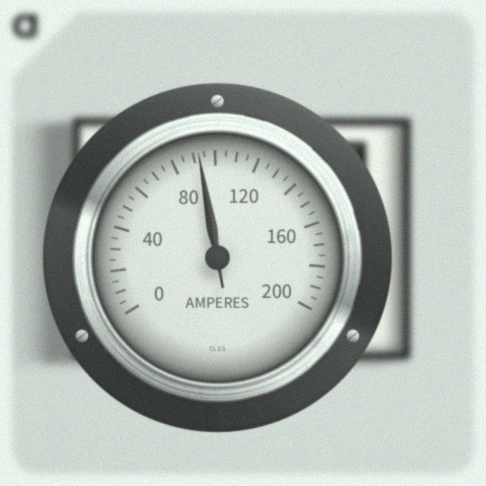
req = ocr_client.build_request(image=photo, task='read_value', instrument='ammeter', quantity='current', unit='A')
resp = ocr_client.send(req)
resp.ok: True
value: 92.5 A
